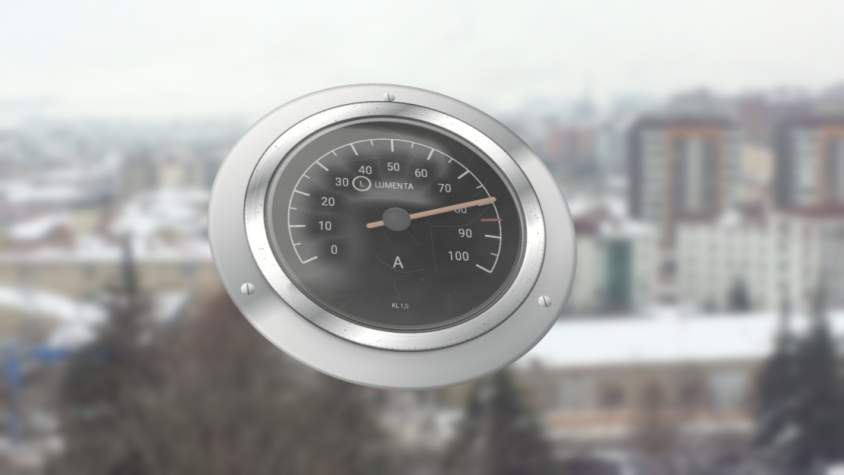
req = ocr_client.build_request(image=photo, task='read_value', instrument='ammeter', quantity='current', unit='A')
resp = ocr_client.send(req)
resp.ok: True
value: 80 A
